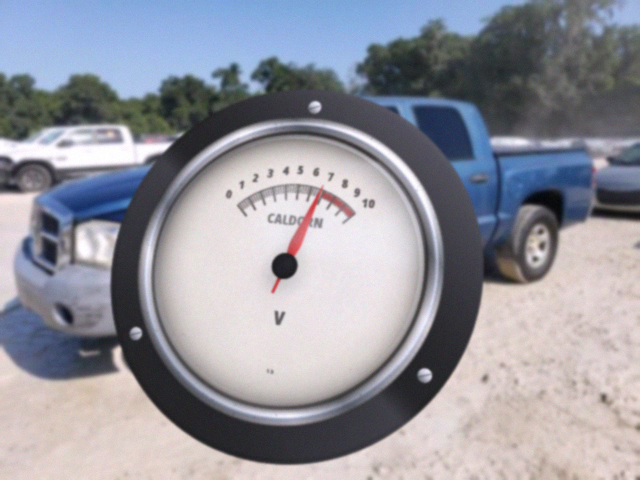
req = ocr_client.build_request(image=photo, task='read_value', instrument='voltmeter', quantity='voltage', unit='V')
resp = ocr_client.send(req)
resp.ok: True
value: 7 V
